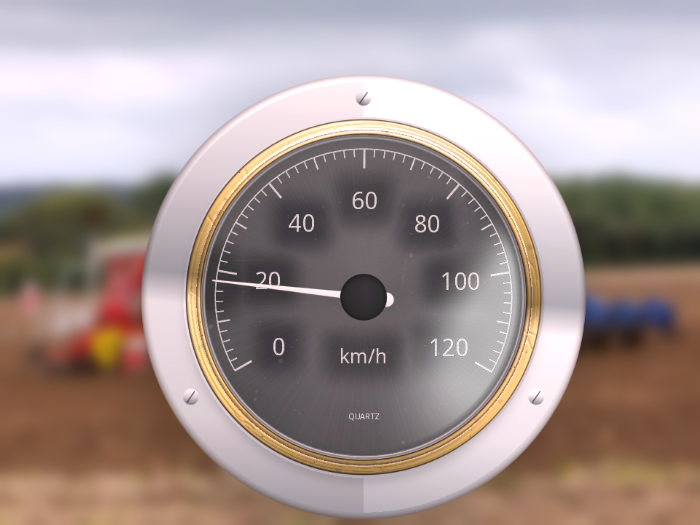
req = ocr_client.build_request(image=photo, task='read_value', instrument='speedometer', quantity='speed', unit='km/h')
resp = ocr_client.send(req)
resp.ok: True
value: 18 km/h
